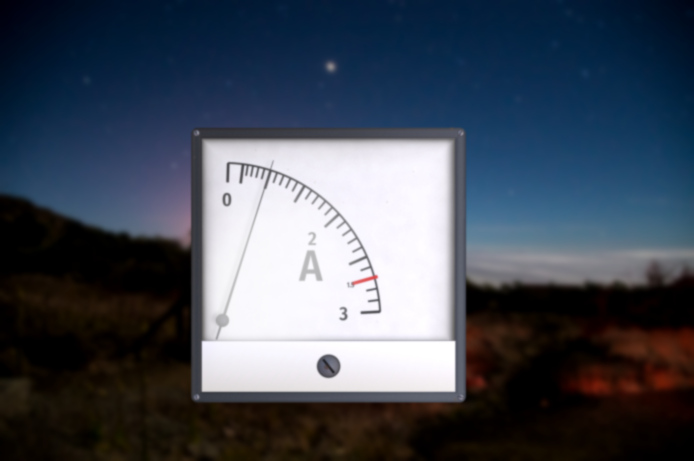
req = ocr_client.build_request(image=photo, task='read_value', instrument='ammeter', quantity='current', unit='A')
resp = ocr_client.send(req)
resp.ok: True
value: 1 A
